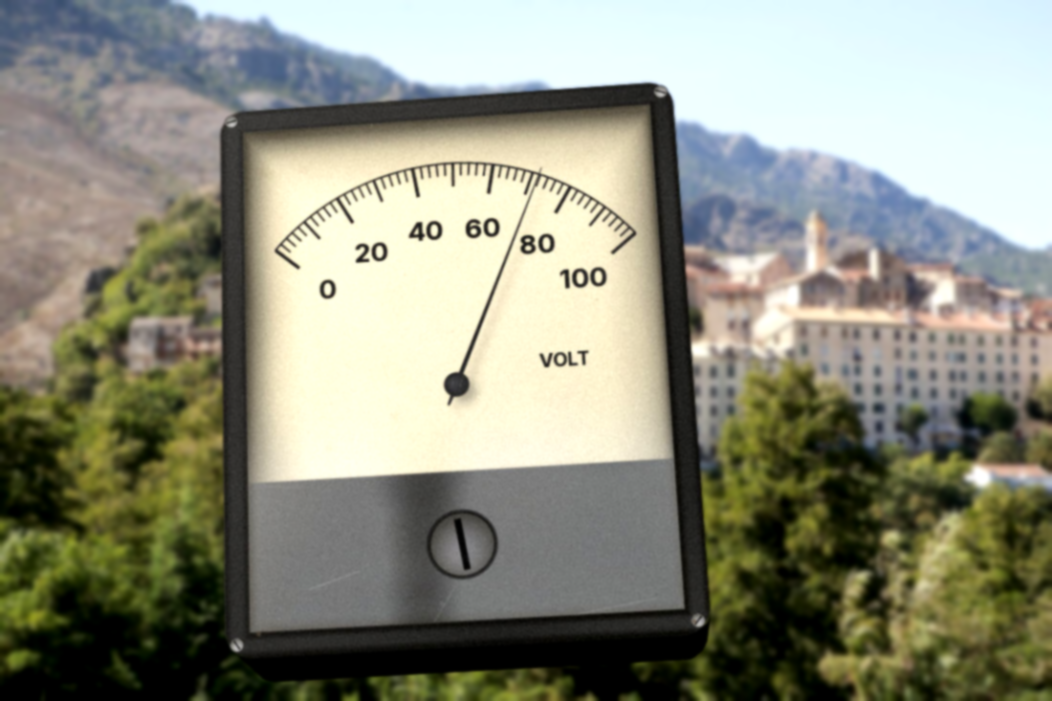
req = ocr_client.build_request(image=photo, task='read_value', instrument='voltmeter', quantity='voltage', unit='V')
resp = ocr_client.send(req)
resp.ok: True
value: 72 V
